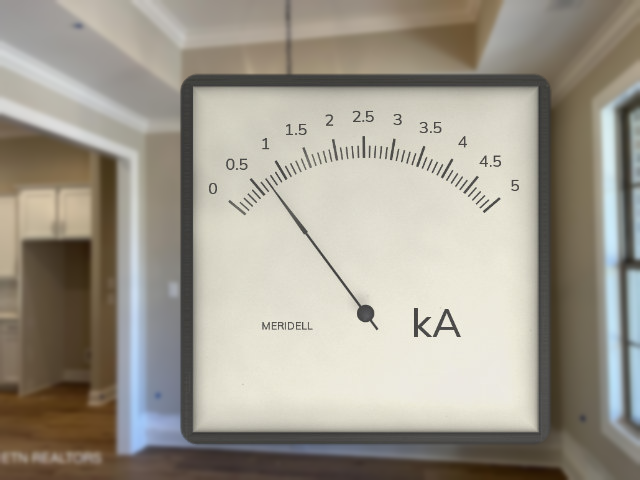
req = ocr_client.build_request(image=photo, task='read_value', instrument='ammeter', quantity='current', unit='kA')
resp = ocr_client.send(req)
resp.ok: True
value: 0.7 kA
